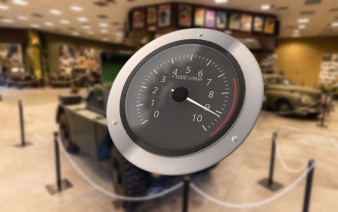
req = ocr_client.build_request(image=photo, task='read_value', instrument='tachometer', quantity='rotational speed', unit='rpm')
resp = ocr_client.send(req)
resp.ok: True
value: 9200 rpm
